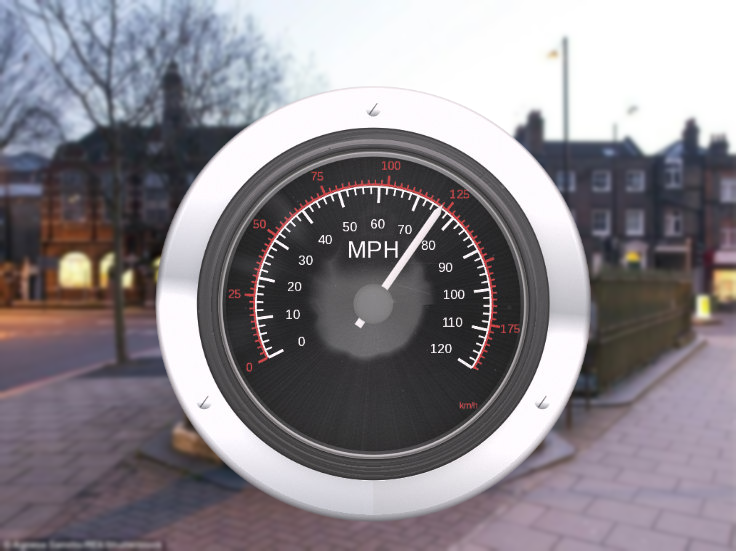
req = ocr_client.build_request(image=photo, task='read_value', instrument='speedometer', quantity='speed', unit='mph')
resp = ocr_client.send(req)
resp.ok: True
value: 76 mph
